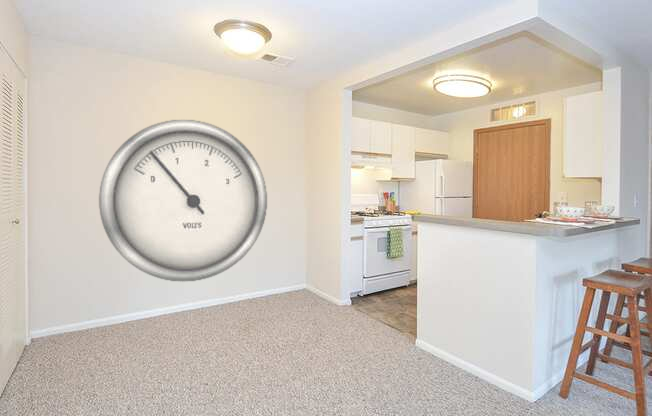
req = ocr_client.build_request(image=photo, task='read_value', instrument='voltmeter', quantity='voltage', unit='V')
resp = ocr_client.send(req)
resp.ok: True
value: 0.5 V
